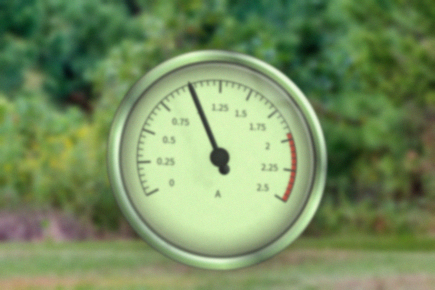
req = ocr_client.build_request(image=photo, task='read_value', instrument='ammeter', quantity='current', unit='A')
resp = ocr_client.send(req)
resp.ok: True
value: 1 A
